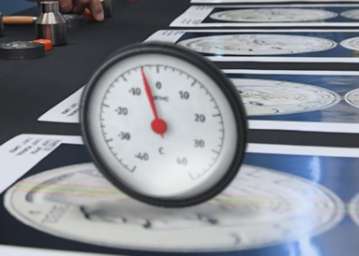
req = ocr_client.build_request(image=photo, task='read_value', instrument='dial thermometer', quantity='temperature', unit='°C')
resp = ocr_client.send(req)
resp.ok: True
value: -4 °C
